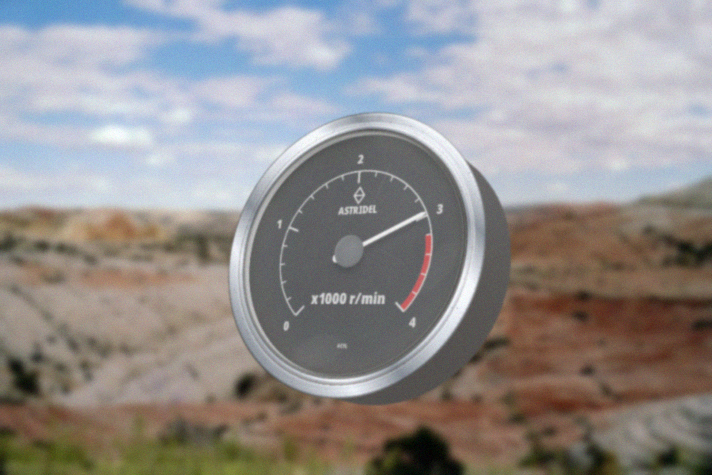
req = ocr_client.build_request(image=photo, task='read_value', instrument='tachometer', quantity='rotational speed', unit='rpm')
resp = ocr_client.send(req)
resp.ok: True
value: 3000 rpm
